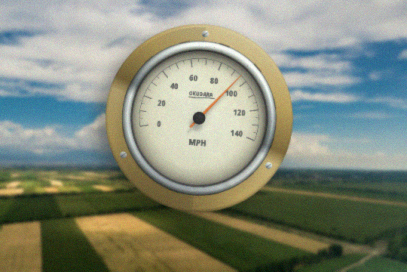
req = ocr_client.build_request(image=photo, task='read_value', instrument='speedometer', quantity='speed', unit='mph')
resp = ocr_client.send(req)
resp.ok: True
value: 95 mph
